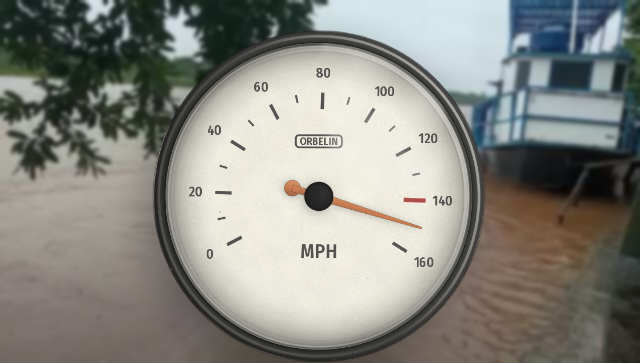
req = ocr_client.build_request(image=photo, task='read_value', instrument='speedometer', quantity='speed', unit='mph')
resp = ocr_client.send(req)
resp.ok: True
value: 150 mph
